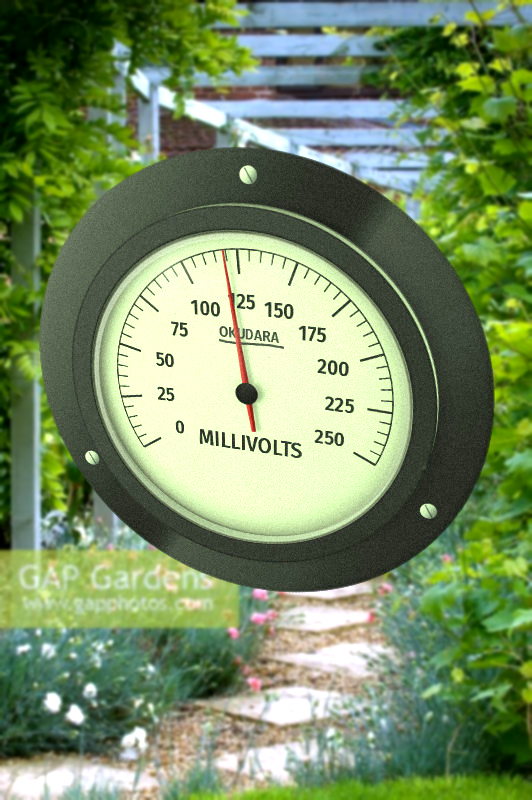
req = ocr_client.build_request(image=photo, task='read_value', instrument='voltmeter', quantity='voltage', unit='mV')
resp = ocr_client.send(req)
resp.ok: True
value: 120 mV
